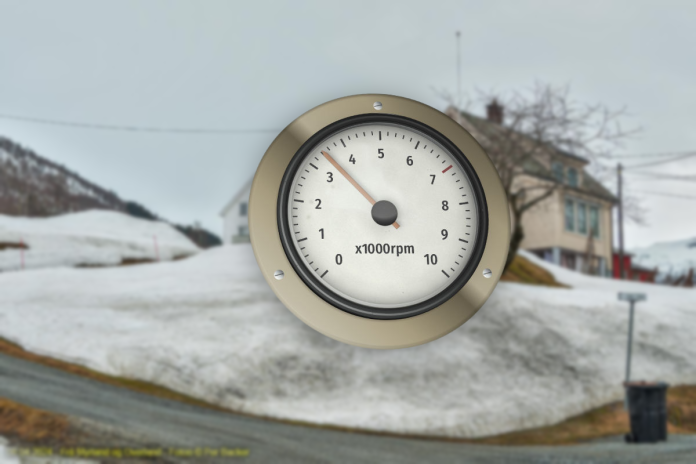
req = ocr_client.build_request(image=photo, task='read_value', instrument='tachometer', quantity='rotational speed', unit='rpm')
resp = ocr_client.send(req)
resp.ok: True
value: 3400 rpm
